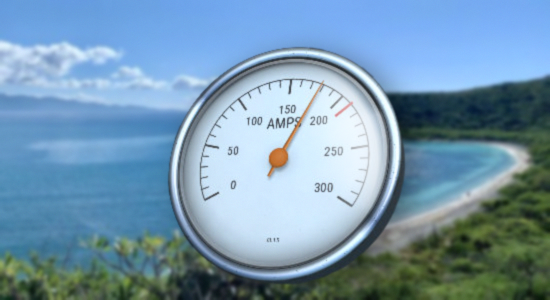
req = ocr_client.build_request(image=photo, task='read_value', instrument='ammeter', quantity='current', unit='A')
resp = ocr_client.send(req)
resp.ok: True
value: 180 A
